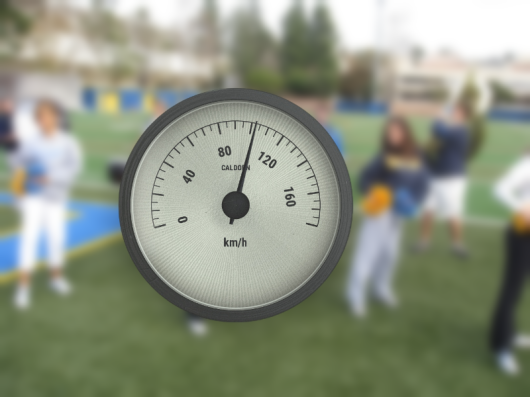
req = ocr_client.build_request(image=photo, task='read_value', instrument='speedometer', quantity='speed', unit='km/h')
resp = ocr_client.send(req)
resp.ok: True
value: 102.5 km/h
